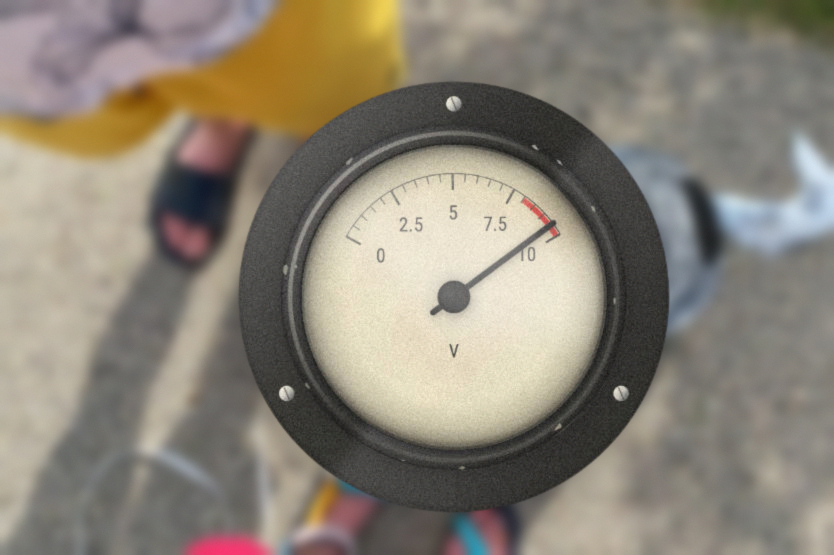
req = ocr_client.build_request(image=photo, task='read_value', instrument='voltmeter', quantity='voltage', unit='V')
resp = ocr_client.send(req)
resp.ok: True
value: 9.5 V
